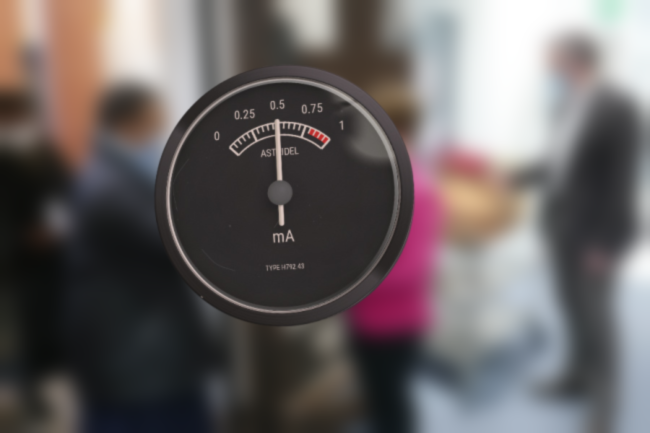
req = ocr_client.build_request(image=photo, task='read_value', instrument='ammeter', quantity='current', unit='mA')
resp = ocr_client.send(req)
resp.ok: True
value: 0.5 mA
